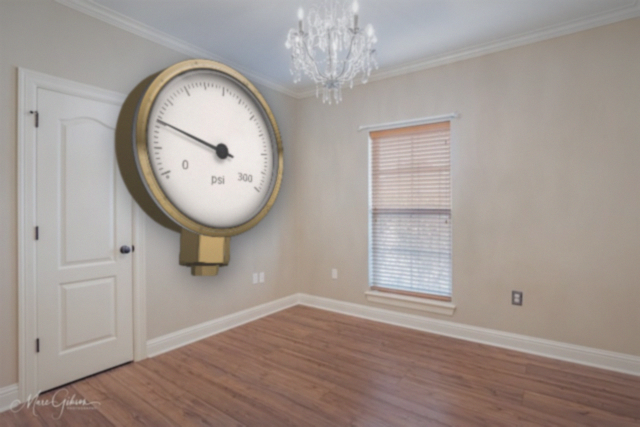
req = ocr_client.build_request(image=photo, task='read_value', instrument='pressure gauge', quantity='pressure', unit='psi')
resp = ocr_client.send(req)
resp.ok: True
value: 50 psi
